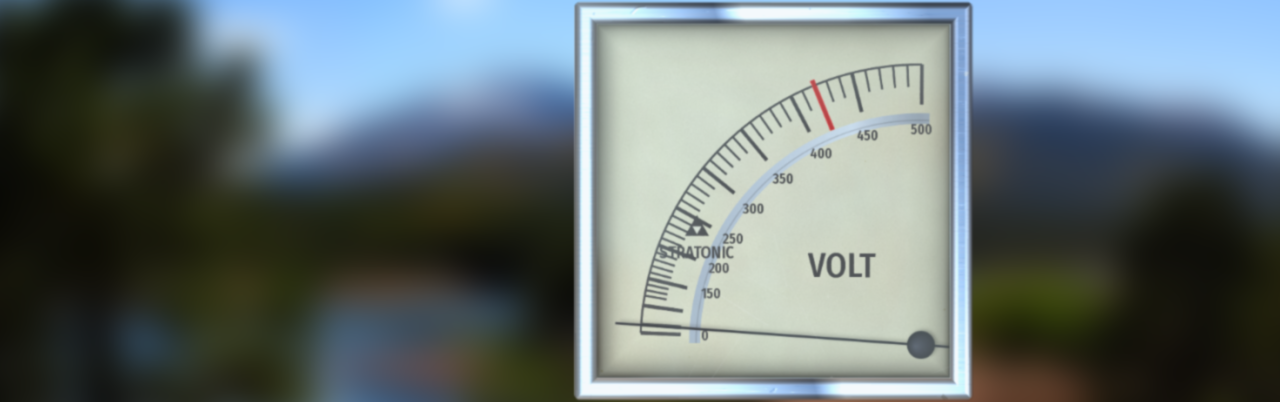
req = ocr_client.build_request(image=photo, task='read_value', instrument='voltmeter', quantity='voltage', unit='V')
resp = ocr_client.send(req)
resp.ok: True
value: 50 V
